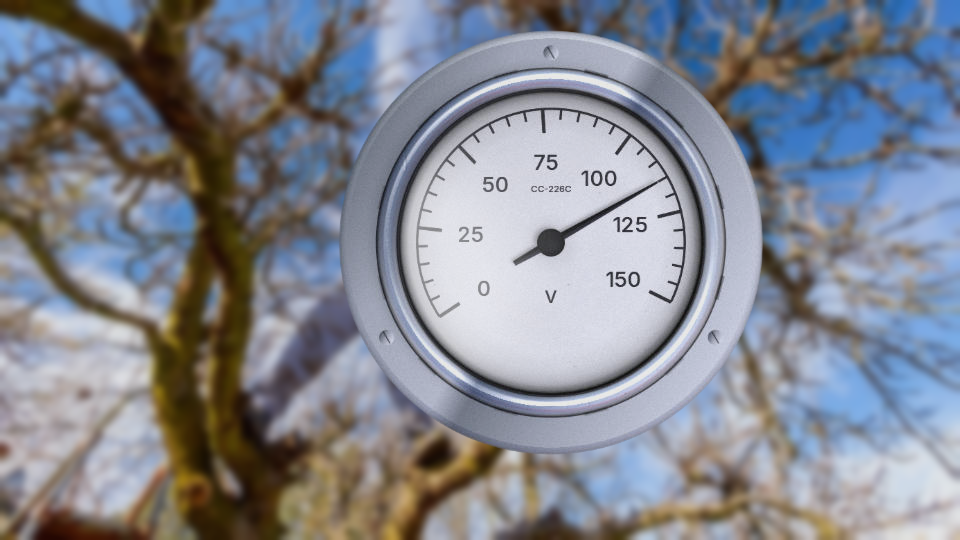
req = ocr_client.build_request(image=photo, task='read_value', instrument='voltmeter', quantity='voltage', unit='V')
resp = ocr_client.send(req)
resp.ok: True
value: 115 V
